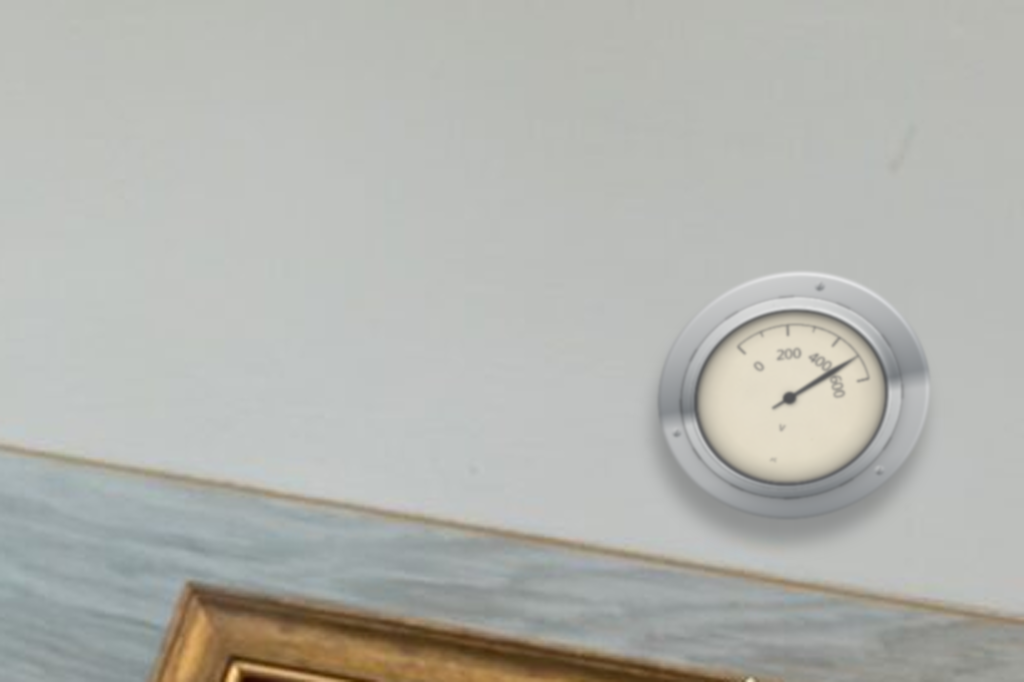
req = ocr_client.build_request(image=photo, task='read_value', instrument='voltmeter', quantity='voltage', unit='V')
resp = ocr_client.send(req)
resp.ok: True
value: 500 V
